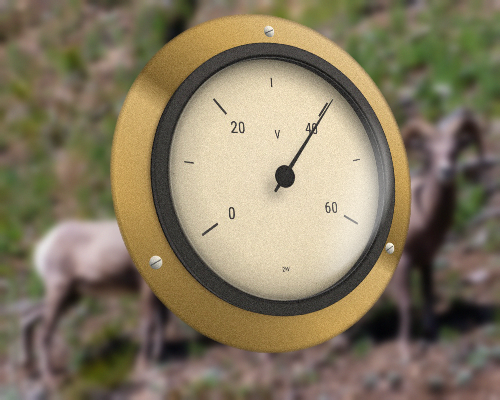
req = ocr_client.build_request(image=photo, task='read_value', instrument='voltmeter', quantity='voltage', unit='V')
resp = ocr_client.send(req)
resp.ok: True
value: 40 V
